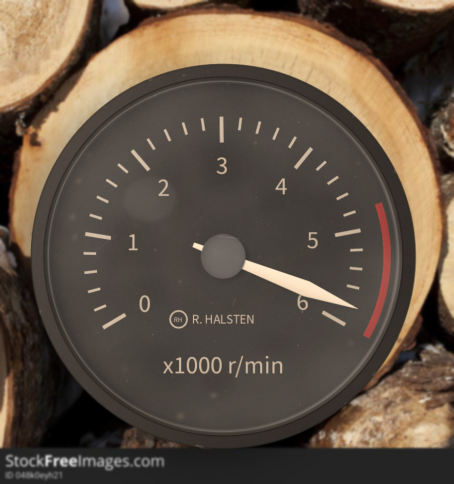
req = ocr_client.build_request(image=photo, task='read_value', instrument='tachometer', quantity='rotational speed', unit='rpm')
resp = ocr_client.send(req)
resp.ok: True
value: 5800 rpm
